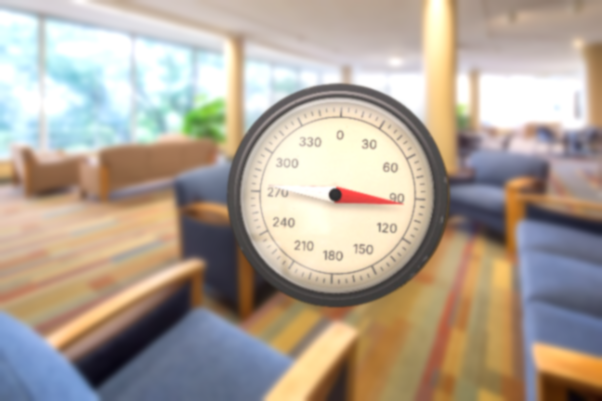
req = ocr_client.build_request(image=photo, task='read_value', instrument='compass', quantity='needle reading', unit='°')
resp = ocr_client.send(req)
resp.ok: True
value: 95 °
